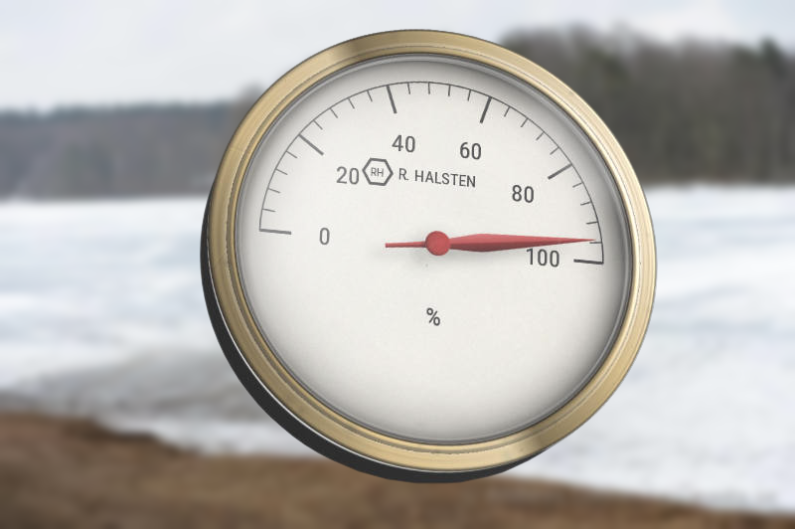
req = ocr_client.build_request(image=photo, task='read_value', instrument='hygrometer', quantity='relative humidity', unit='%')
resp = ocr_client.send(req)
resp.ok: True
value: 96 %
